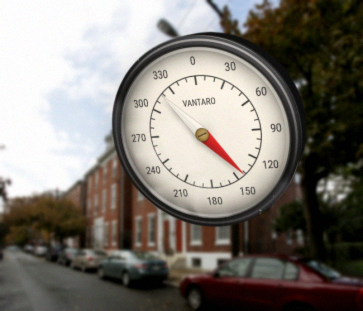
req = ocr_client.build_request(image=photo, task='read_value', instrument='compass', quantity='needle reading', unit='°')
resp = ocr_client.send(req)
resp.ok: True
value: 140 °
